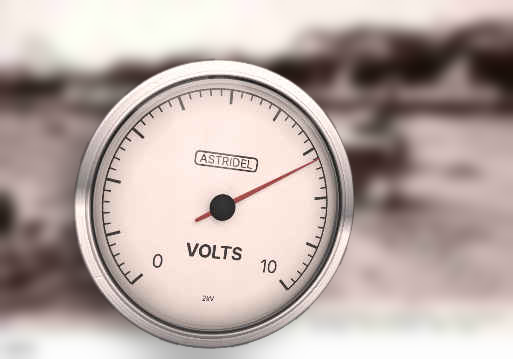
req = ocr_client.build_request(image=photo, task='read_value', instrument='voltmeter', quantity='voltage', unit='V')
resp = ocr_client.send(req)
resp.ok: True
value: 7.2 V
